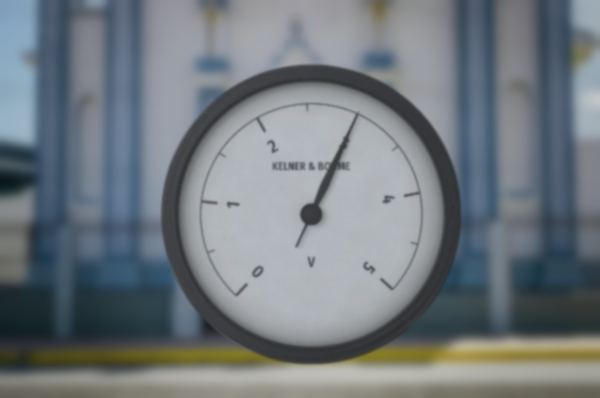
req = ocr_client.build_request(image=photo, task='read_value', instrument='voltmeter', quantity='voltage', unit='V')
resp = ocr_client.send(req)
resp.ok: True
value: 3 V
